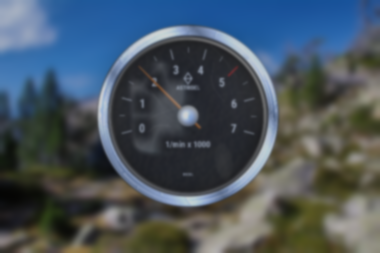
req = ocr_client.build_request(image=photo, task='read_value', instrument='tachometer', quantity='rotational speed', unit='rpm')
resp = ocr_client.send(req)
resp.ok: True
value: 2000 rpm
